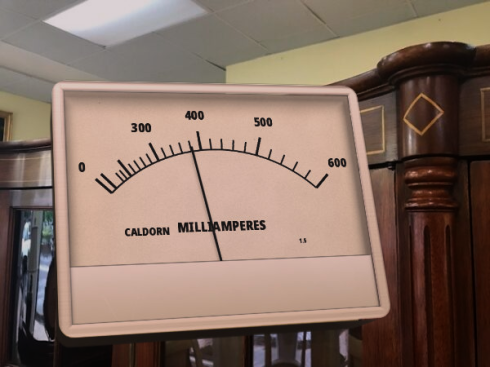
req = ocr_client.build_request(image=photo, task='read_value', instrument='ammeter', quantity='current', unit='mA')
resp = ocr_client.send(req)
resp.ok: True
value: 380 mA
